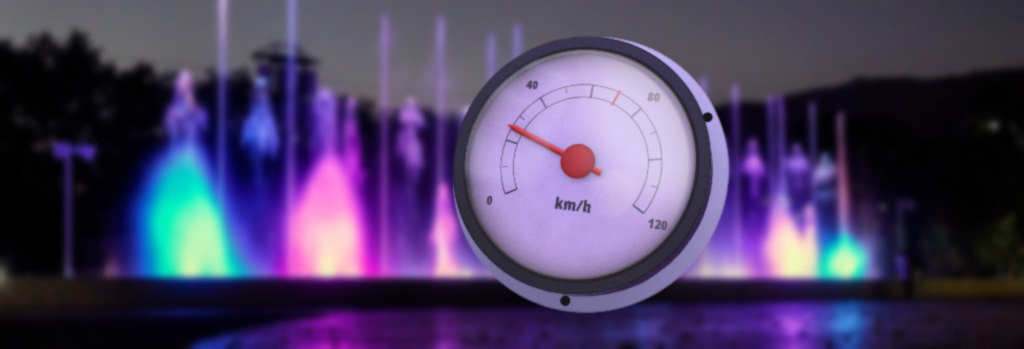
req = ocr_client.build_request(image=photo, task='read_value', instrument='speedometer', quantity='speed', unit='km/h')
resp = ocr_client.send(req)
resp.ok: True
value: 25 km/h
